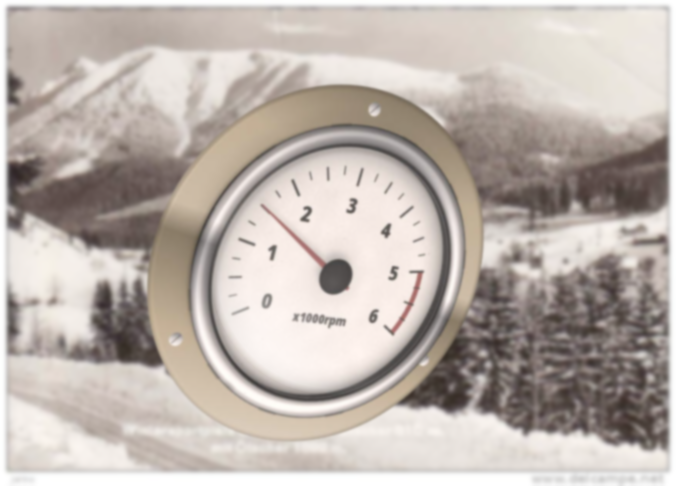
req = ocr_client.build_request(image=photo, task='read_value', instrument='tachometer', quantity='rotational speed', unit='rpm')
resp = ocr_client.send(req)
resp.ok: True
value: 1500 rpm
